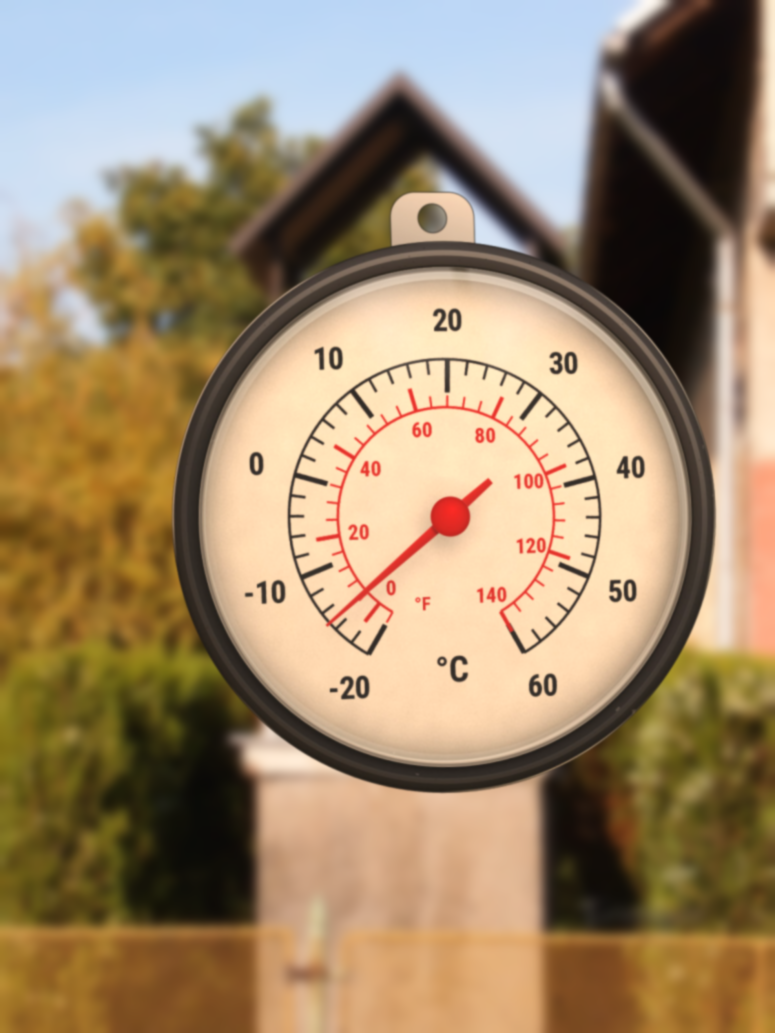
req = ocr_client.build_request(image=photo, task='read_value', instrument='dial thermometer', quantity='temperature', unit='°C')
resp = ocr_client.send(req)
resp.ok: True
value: -15 °C
